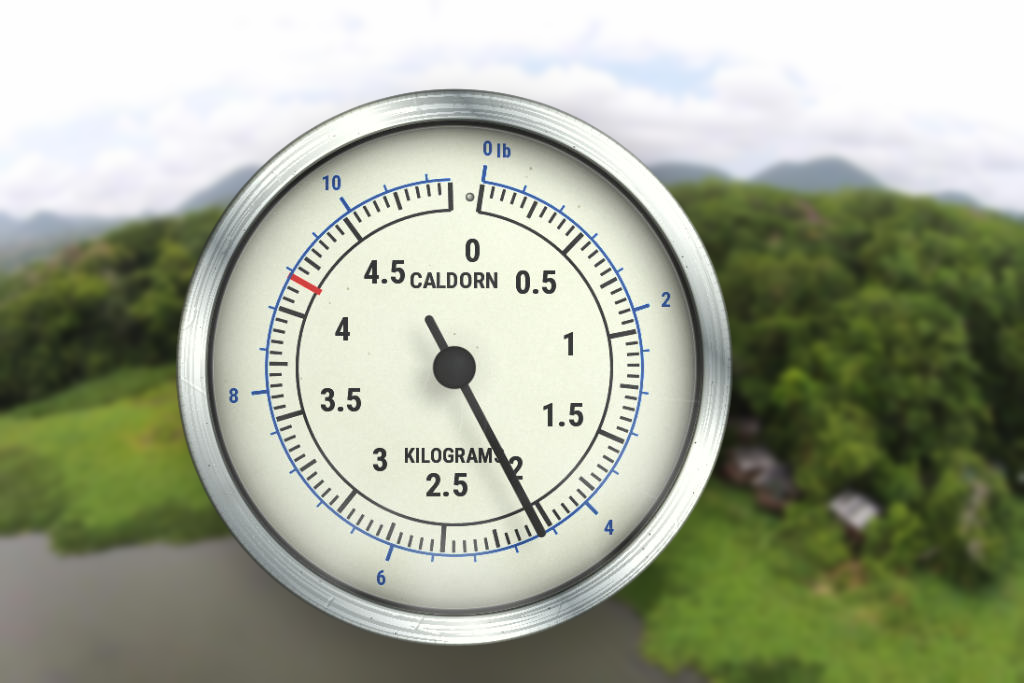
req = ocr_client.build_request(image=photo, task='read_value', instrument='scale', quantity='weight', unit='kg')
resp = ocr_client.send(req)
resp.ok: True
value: 2.05 kg
